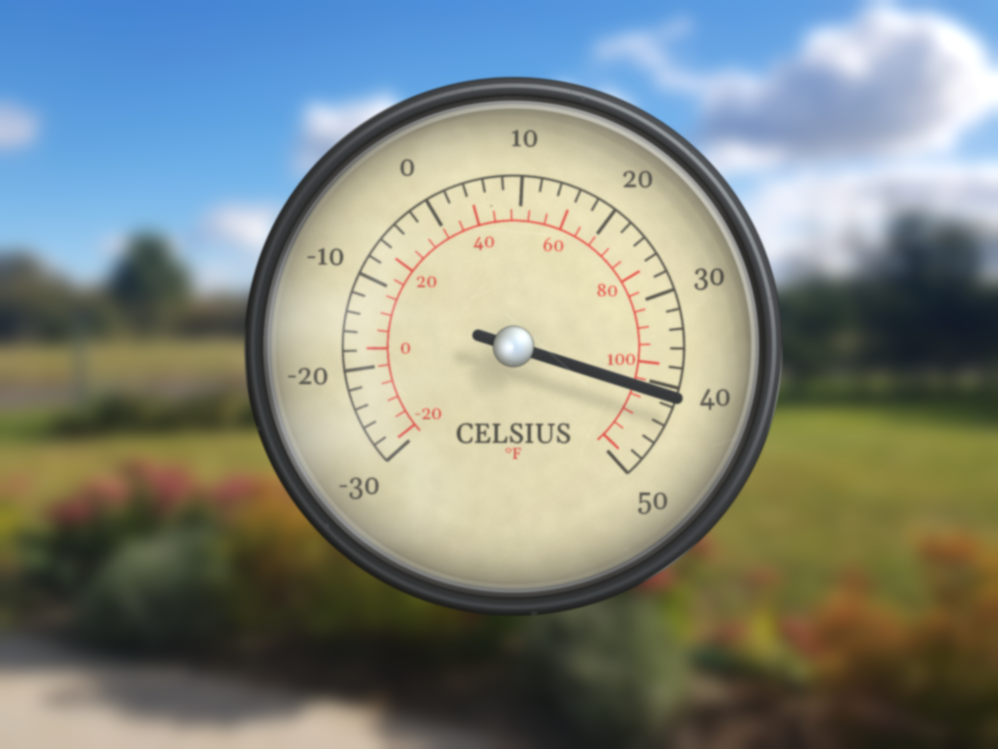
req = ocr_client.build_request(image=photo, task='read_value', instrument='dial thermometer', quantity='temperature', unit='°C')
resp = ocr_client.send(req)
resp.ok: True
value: 41 °C
